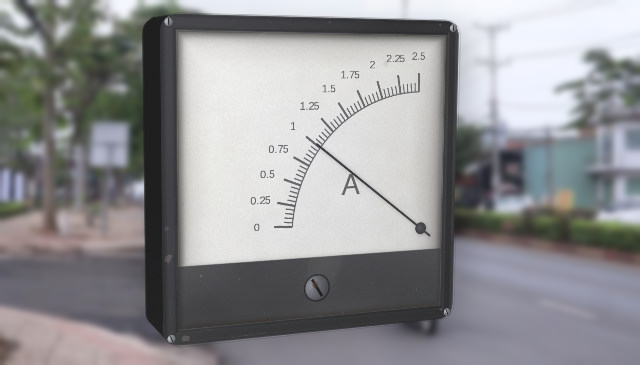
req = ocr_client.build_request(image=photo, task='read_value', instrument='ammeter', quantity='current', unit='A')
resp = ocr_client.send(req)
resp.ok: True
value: 1 A
